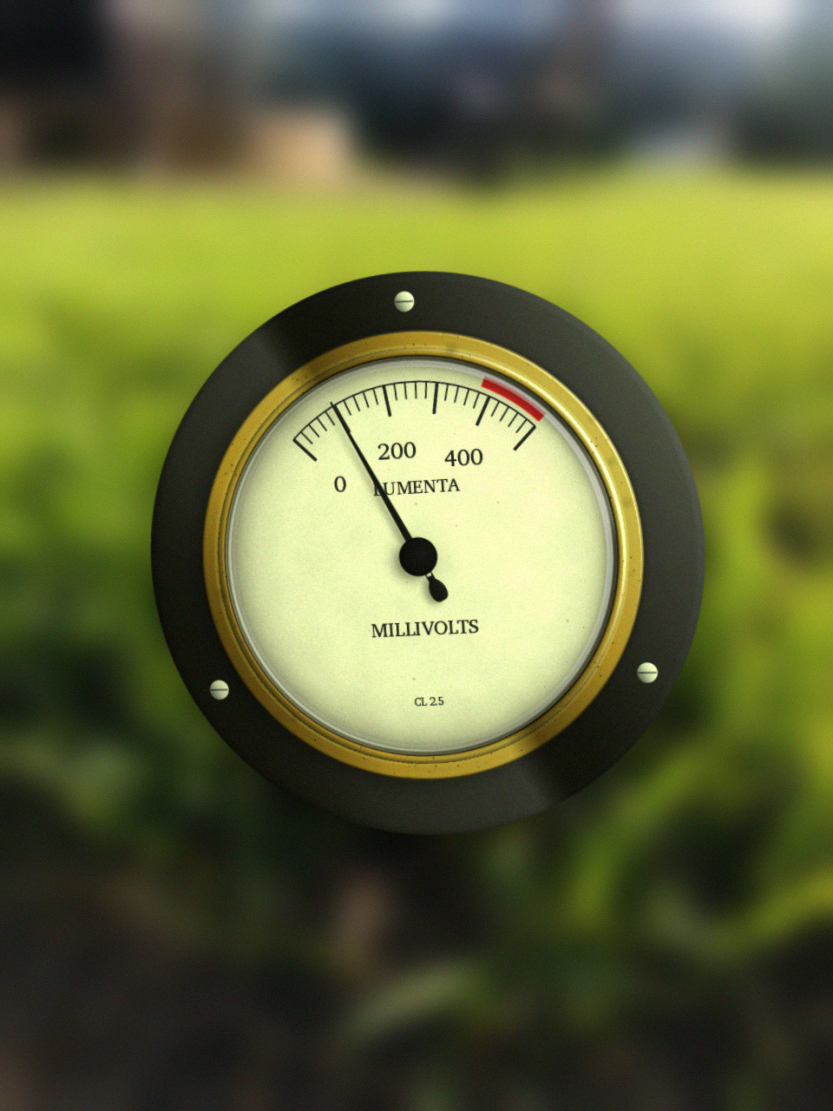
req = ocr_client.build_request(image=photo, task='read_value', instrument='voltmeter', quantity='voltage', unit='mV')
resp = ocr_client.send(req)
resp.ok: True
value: 100 mV
